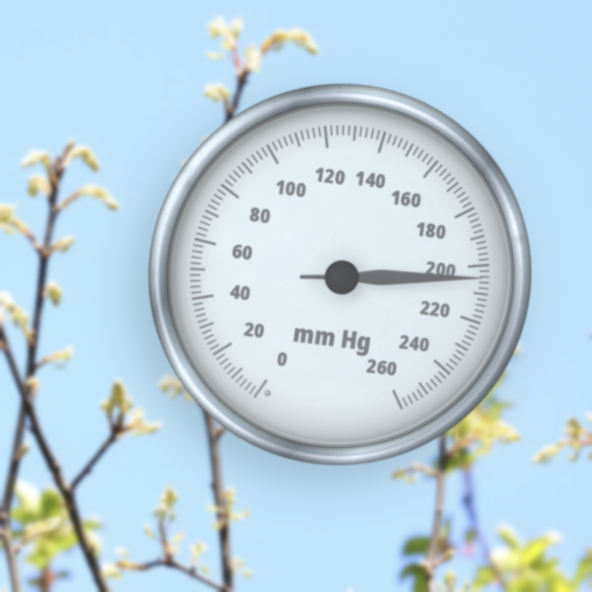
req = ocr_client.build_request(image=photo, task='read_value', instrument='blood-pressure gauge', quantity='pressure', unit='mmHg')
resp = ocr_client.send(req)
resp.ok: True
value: 204 mmHg
